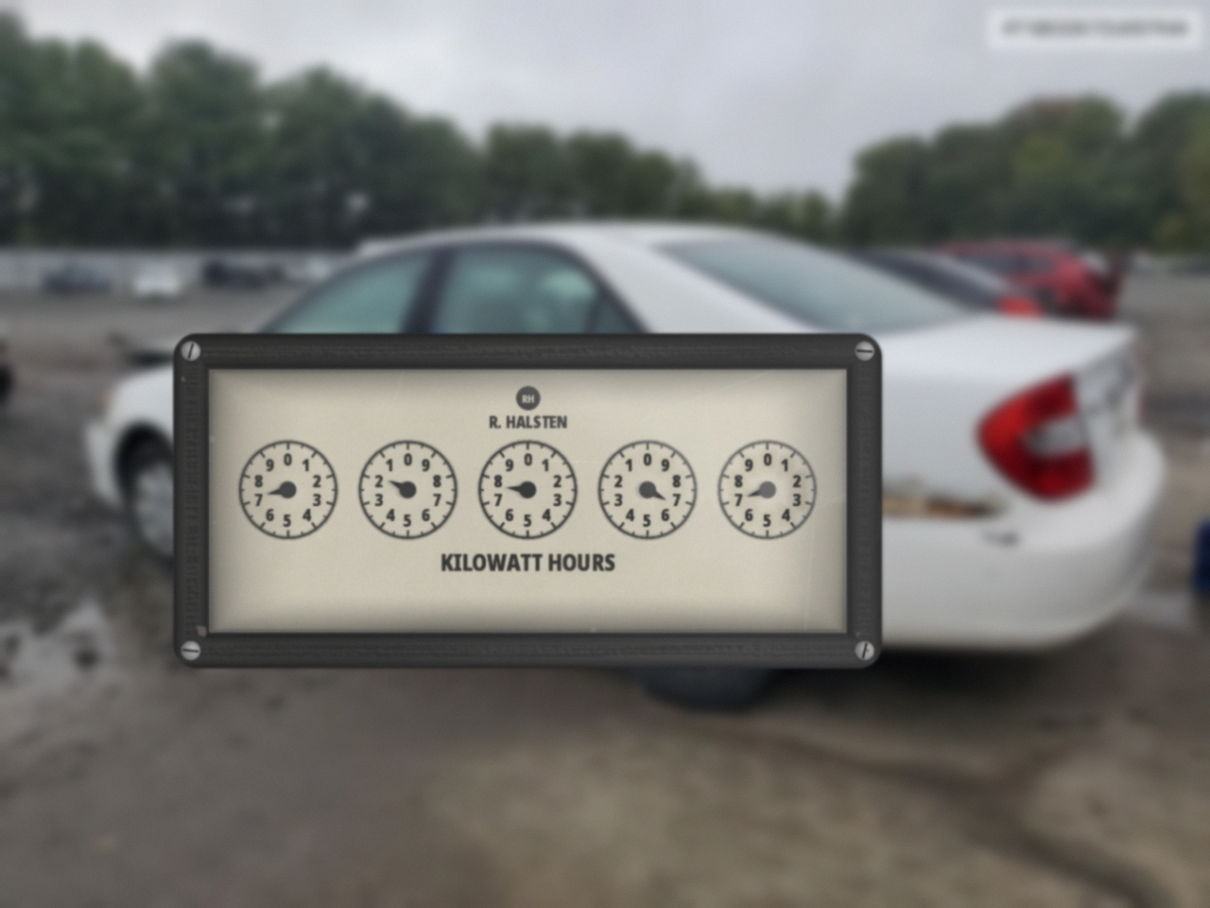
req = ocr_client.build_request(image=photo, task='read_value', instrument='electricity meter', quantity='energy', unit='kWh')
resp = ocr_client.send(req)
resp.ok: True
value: 71767 kWh
